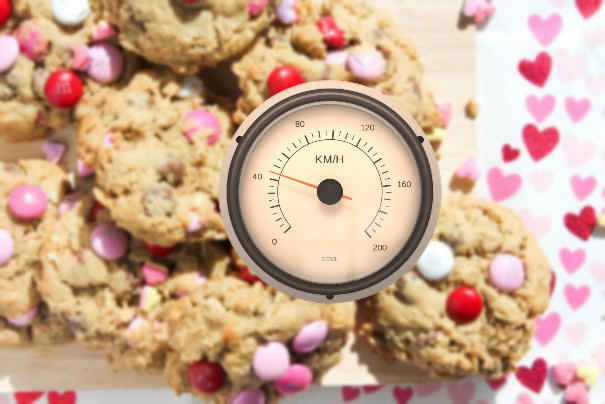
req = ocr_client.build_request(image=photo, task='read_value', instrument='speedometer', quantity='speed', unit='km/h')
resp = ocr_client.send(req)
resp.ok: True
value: 45 km/h
